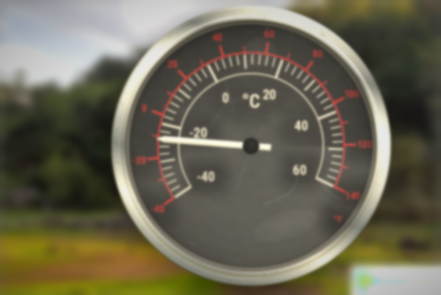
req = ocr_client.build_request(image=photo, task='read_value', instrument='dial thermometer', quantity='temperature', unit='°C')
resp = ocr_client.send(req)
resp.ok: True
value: -24 °C
